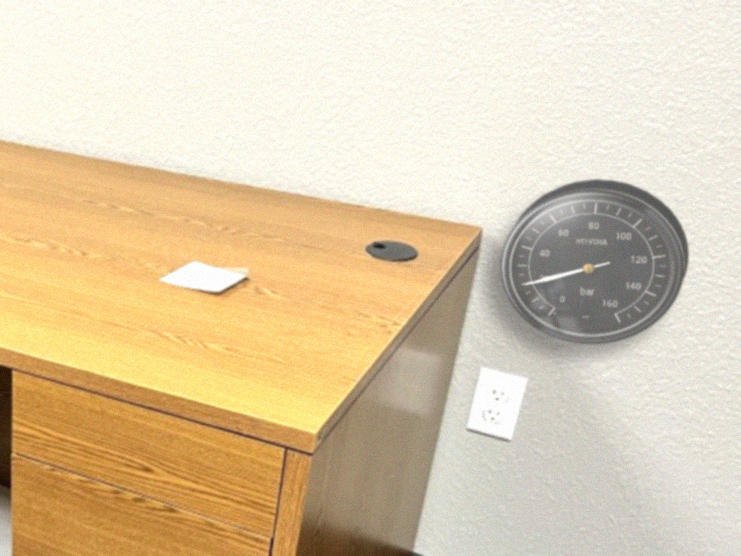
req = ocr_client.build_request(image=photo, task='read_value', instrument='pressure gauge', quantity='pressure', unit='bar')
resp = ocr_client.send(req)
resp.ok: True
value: 20 bar
